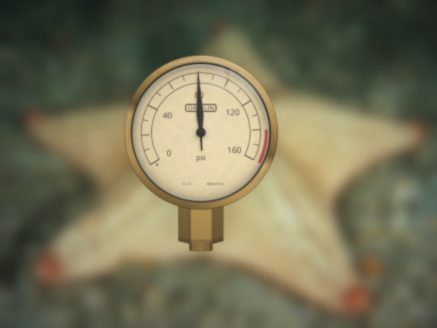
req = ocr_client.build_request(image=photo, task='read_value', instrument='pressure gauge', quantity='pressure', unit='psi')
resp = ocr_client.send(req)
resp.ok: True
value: 80 psi
